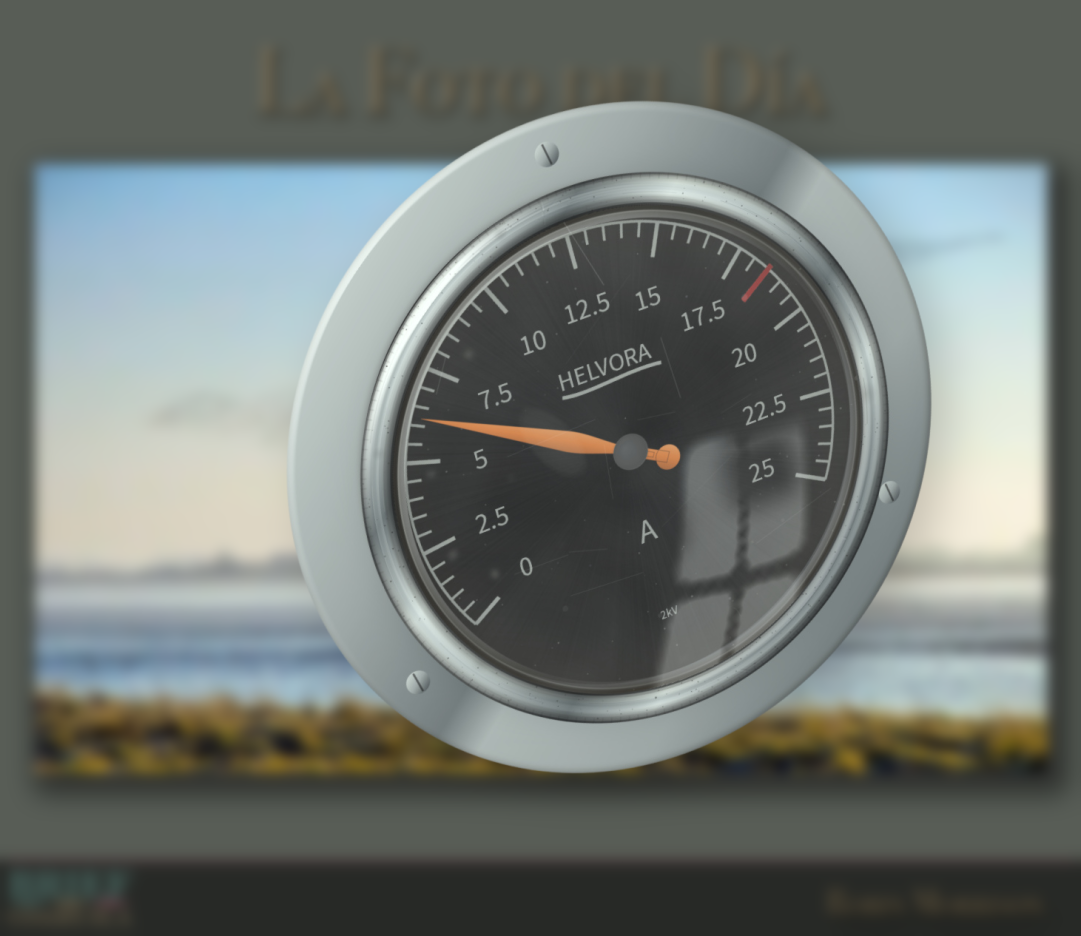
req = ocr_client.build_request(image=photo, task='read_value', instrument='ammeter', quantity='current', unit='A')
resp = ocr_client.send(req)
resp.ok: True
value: 6.25 A
